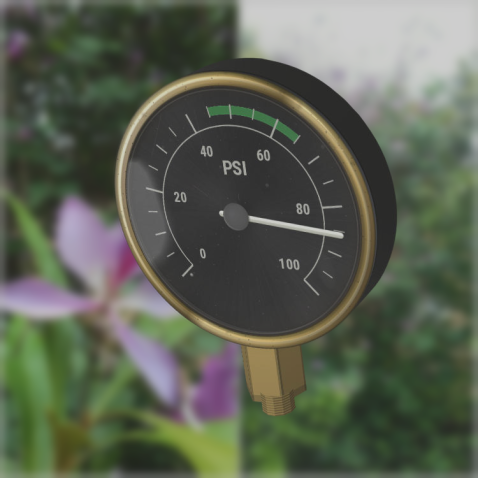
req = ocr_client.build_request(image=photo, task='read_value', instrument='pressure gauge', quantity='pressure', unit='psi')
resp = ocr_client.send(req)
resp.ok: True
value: 85 psi
